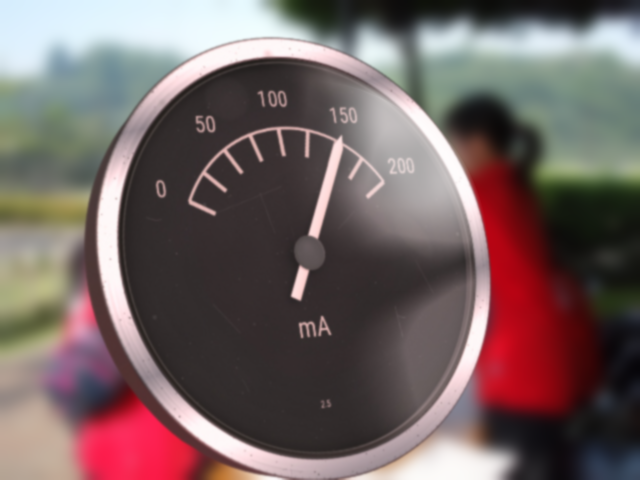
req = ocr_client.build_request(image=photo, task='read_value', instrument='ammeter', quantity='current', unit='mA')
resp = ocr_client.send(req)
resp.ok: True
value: 150 mA
